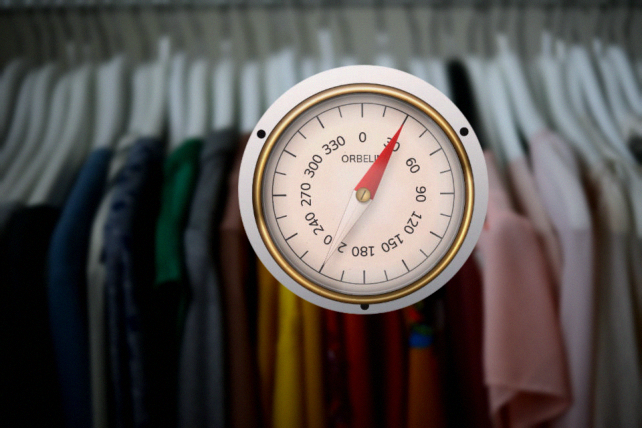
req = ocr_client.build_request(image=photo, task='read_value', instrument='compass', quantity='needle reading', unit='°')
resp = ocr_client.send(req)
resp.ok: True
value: 30 °
